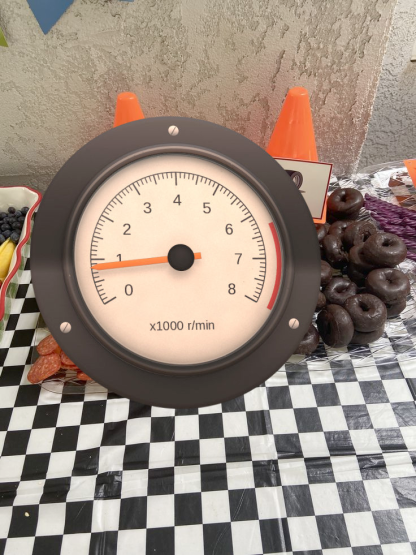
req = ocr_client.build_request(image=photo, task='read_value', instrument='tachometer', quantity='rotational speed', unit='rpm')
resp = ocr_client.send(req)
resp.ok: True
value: 800 rpm
